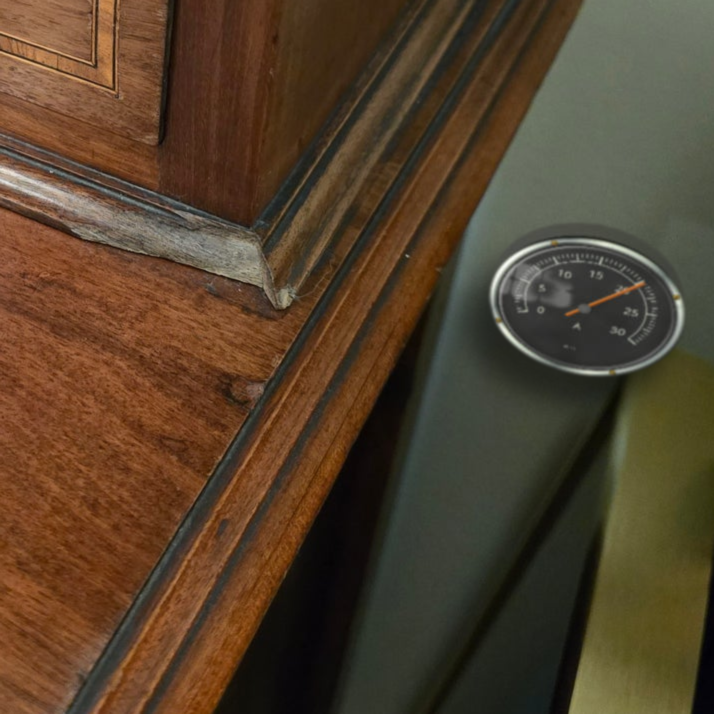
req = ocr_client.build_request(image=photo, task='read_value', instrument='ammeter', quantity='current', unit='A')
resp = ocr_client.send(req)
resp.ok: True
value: 20 A
